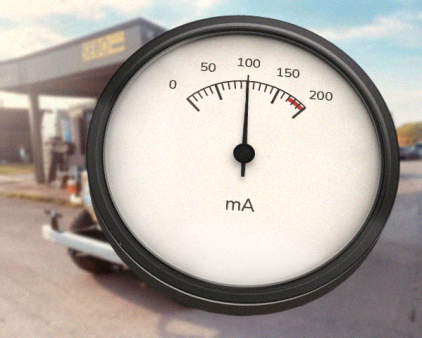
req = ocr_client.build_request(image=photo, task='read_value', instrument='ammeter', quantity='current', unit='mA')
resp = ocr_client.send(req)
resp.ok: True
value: 100 mA
